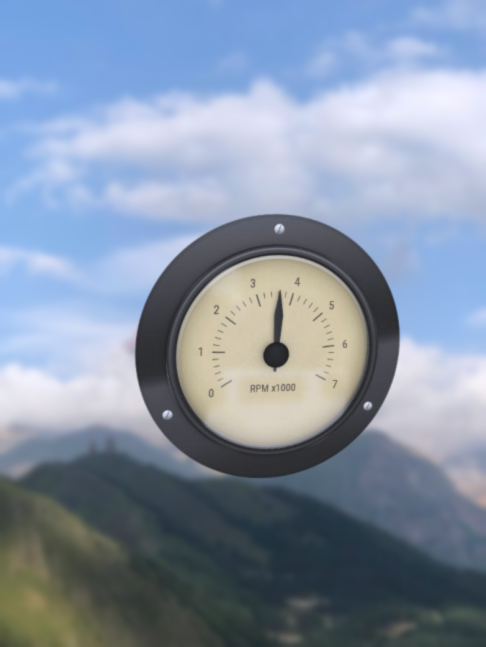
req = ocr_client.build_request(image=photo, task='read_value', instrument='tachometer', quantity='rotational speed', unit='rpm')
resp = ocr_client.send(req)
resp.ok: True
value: 3600 rpm
